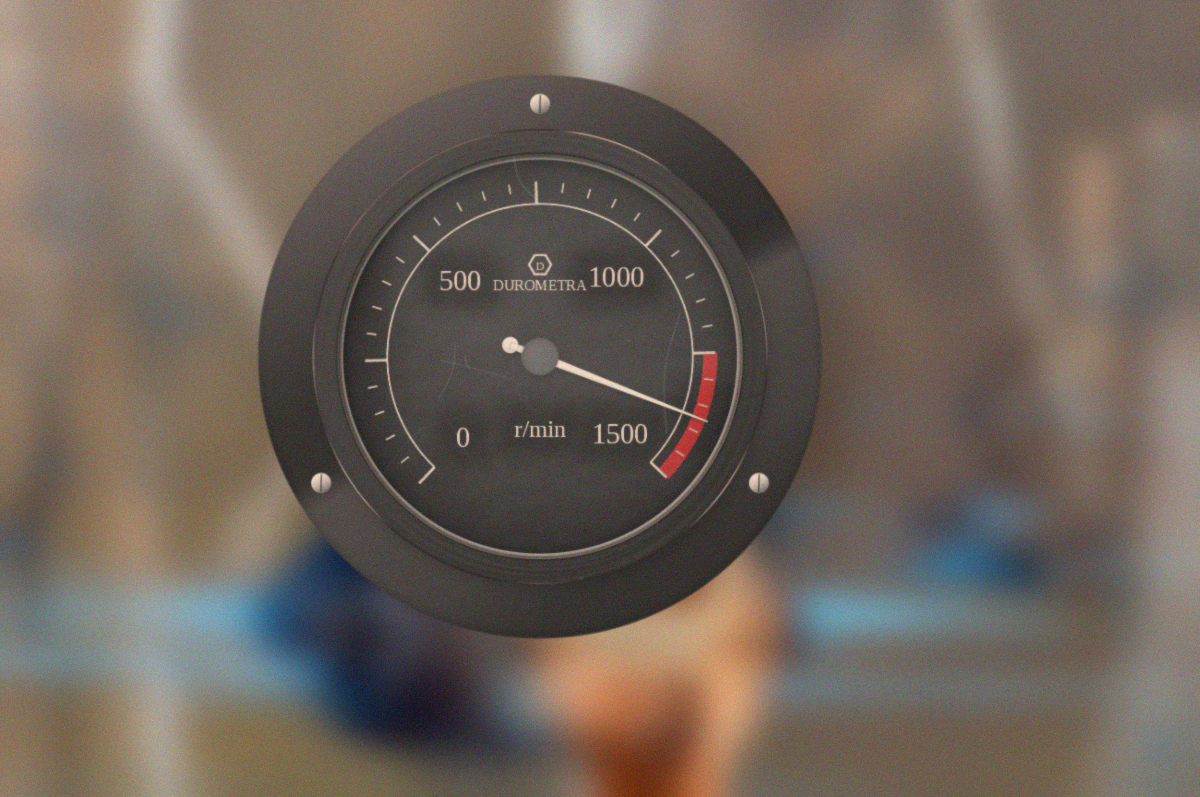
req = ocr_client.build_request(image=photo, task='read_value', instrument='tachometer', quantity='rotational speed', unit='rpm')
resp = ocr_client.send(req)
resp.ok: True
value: 1375 rpm
